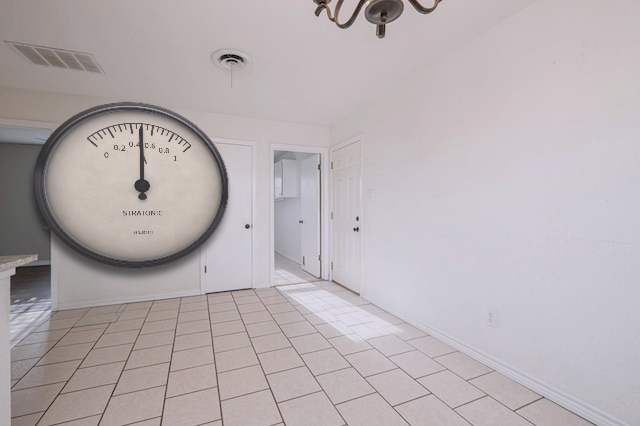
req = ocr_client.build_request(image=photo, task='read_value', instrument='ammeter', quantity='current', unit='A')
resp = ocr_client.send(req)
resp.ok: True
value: 0.5 A
